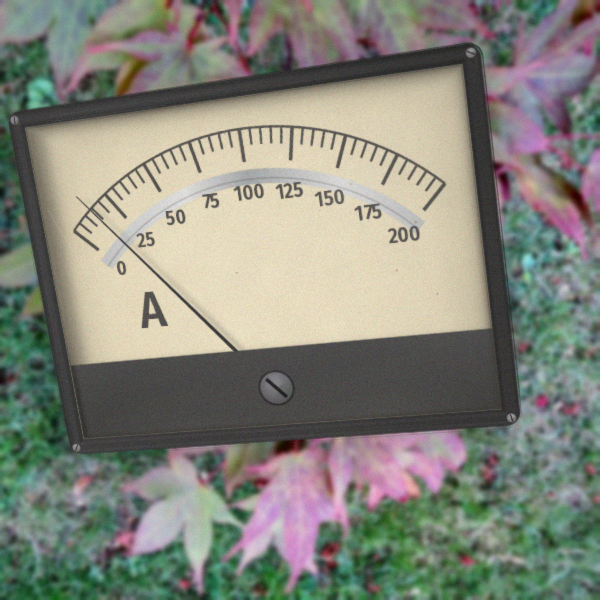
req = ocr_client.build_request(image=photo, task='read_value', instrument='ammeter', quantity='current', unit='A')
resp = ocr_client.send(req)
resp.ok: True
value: 15 A
